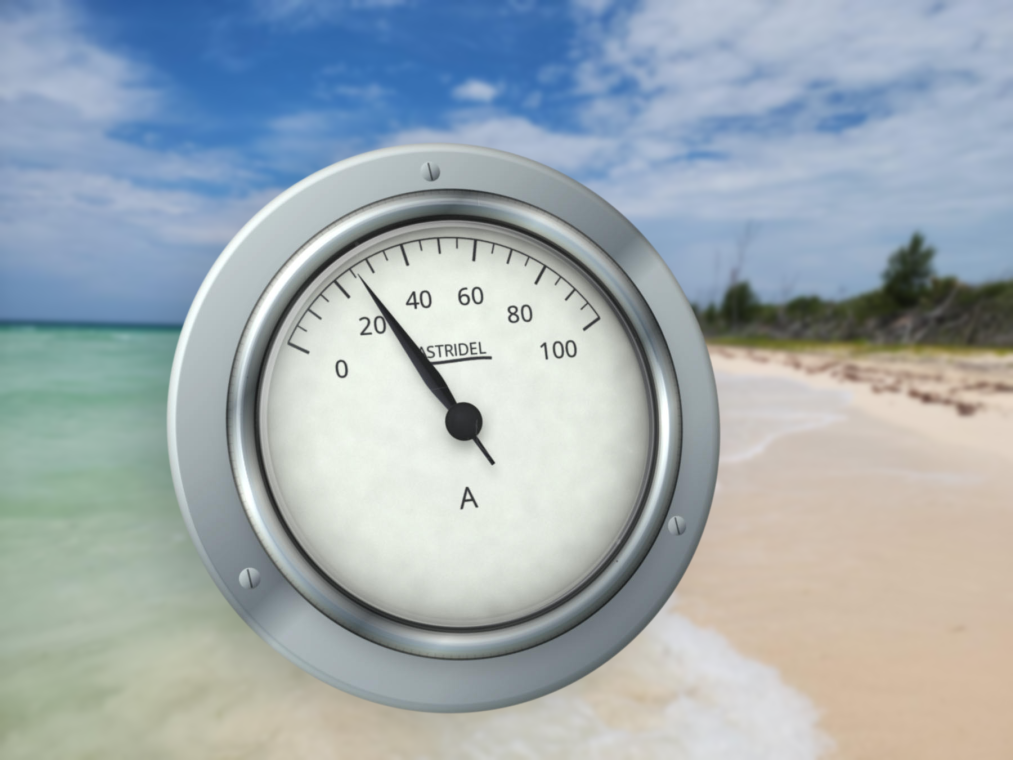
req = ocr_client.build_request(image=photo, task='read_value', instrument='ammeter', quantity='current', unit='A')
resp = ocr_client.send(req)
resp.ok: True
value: 25 A
